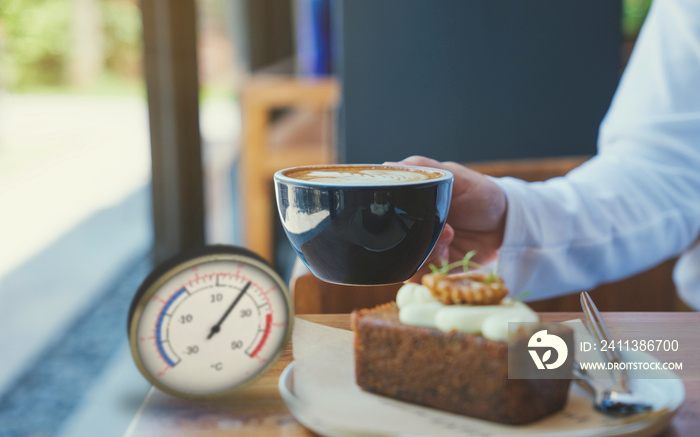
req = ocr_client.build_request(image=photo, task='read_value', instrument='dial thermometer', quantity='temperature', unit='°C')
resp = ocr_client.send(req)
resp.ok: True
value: 20 °C
